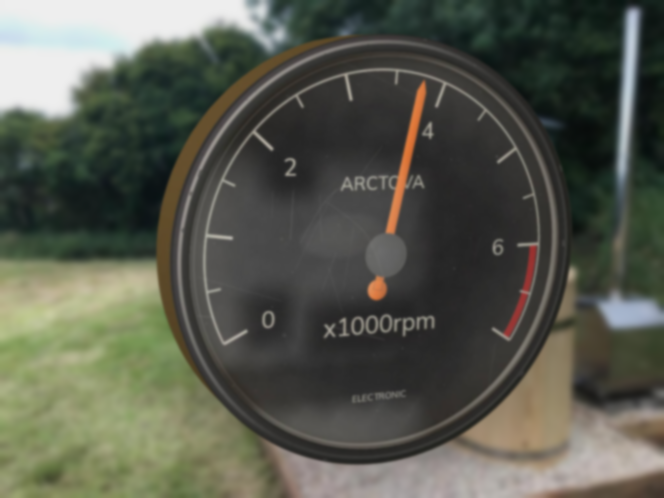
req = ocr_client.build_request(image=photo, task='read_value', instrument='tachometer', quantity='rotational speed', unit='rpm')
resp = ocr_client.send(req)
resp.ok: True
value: 3750 rpm
